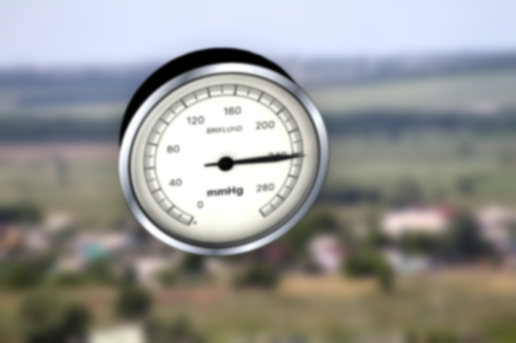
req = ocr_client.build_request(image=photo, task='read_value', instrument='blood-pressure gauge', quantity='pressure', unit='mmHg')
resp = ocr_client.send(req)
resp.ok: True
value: 240 mmHg
